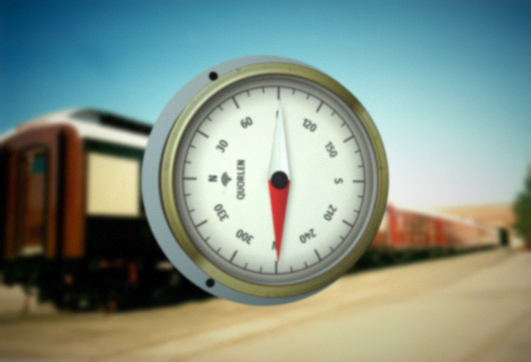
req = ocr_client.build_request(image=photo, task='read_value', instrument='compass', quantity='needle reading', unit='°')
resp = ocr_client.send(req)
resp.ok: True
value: 270 °
